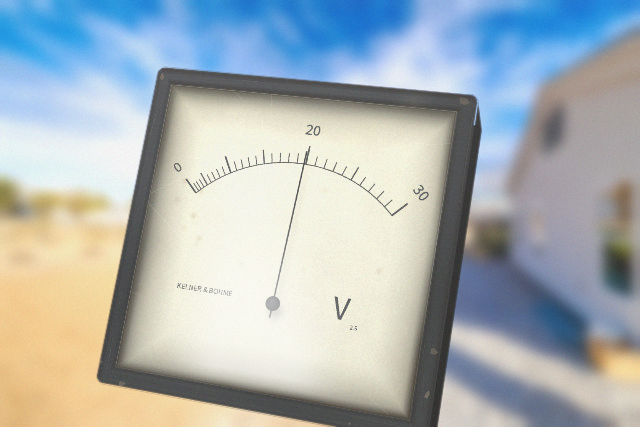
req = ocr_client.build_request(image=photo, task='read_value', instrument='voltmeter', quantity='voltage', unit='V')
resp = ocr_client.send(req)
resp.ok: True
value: 20 V
